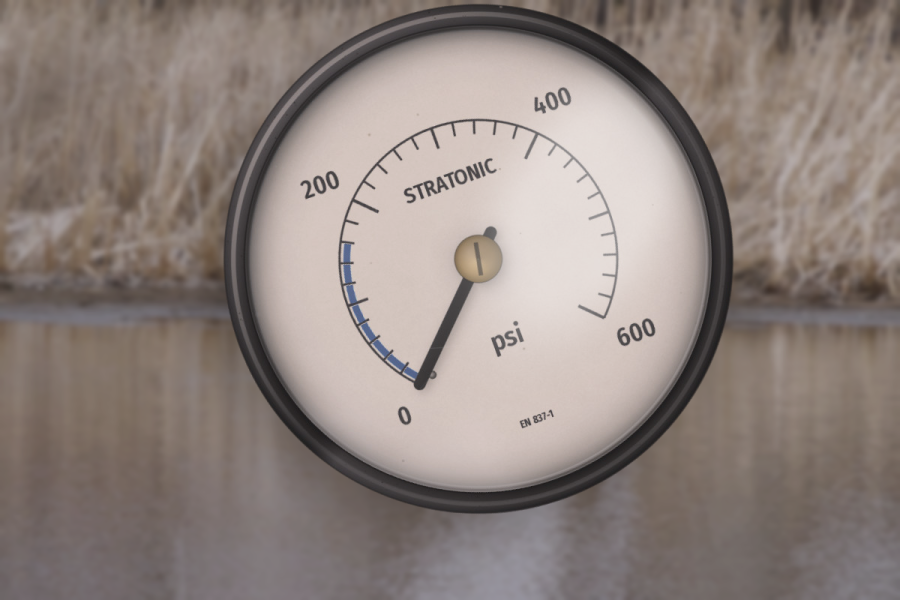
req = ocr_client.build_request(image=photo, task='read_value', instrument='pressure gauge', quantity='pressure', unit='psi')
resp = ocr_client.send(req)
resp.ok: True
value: 0 psi
